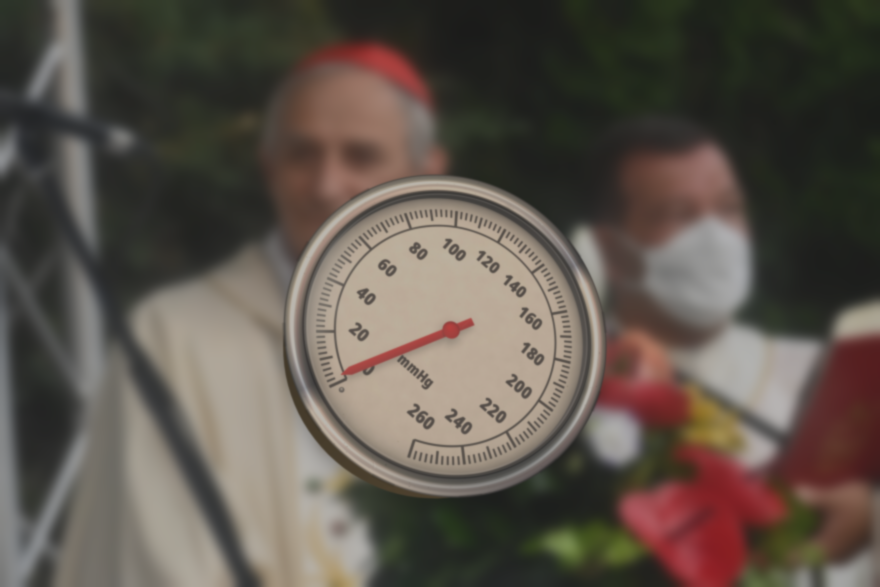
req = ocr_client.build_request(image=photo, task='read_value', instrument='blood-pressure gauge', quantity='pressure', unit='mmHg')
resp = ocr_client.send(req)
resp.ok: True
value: 2 mmHg
